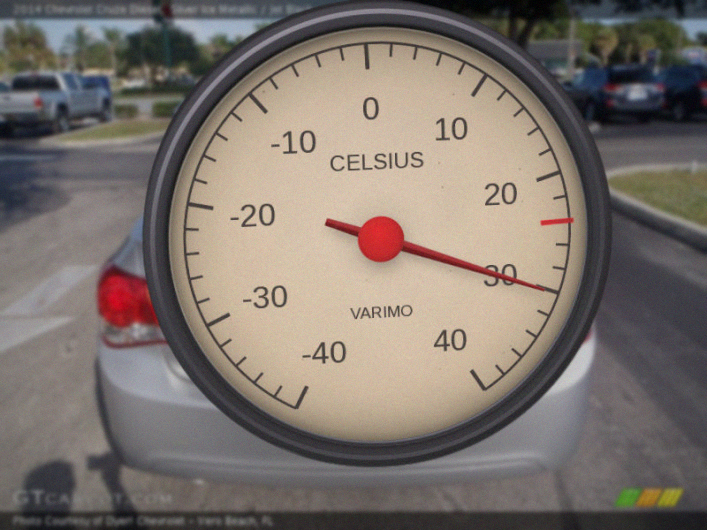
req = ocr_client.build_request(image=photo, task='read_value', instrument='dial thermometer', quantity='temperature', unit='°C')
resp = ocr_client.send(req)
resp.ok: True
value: 30 °C
